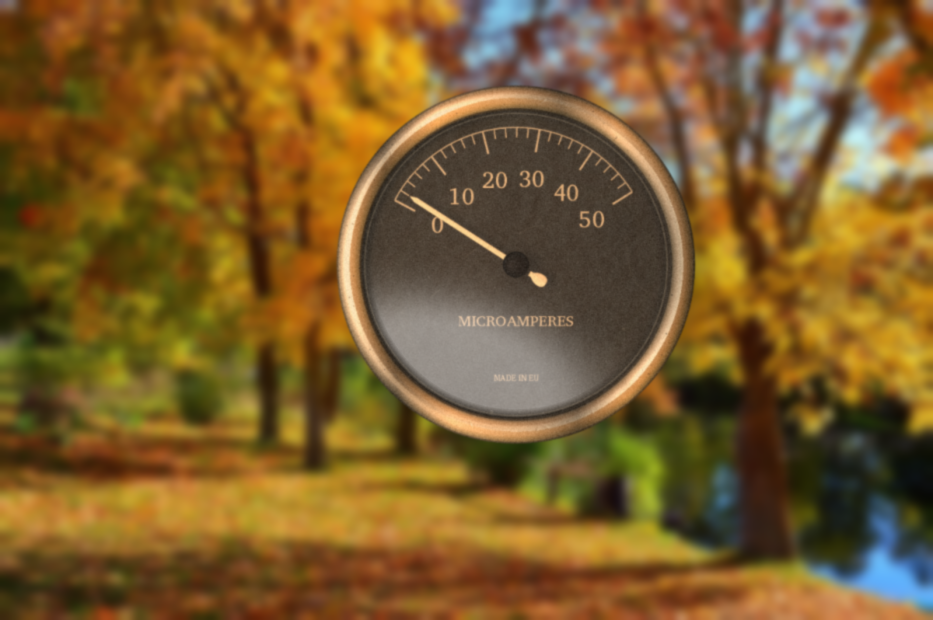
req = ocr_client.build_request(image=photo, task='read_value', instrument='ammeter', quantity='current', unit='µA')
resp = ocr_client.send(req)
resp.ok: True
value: 2 µA
